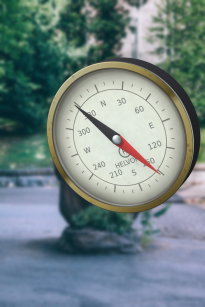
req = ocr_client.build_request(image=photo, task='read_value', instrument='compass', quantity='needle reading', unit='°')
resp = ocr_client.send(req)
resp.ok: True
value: 150 °
